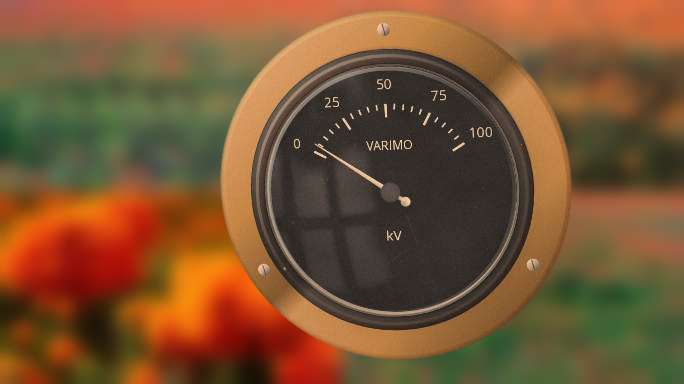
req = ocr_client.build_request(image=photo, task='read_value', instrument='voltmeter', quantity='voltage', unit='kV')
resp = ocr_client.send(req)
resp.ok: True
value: 5 kV
